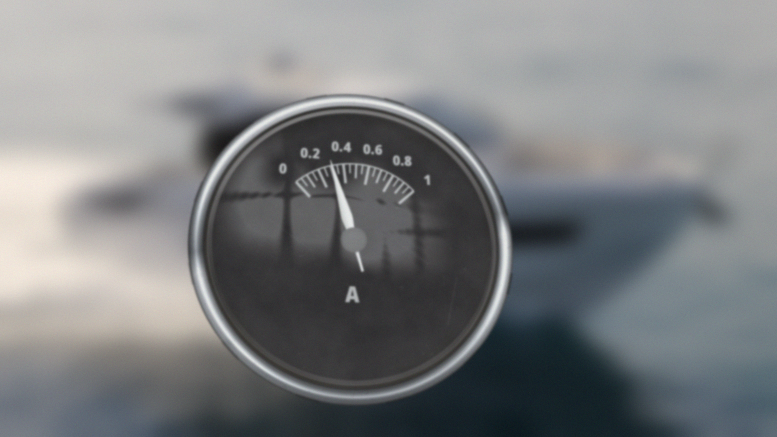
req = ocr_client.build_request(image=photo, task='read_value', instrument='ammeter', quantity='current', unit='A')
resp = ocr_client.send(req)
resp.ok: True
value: 0.3 A
